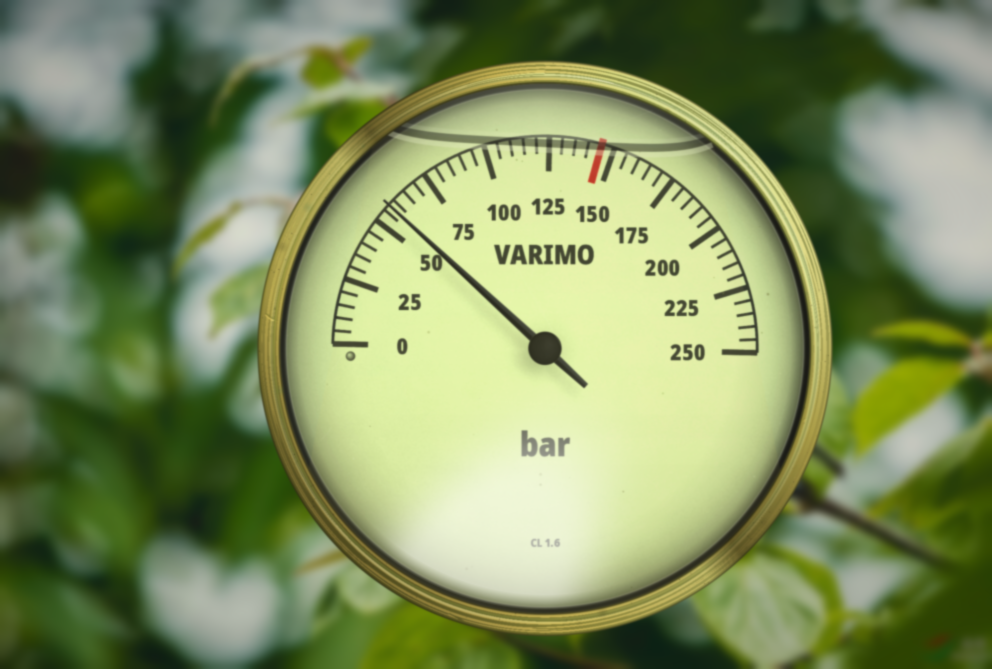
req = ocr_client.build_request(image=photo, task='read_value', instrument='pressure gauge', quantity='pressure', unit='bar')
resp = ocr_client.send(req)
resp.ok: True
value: 57.5 bar
